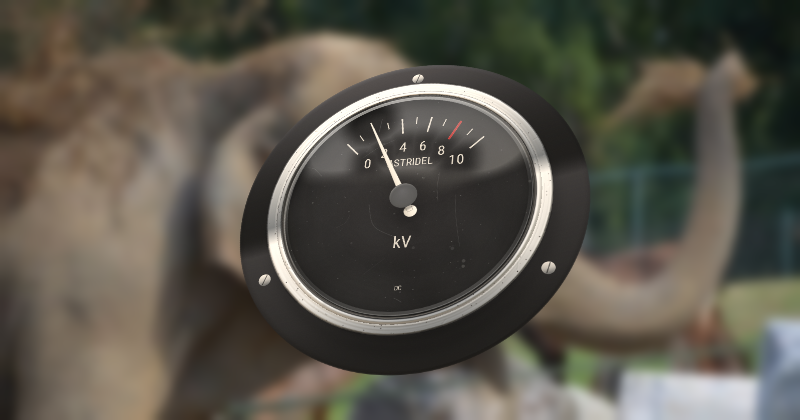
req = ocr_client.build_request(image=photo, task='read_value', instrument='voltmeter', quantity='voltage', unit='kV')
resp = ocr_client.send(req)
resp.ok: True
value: 2 kV
